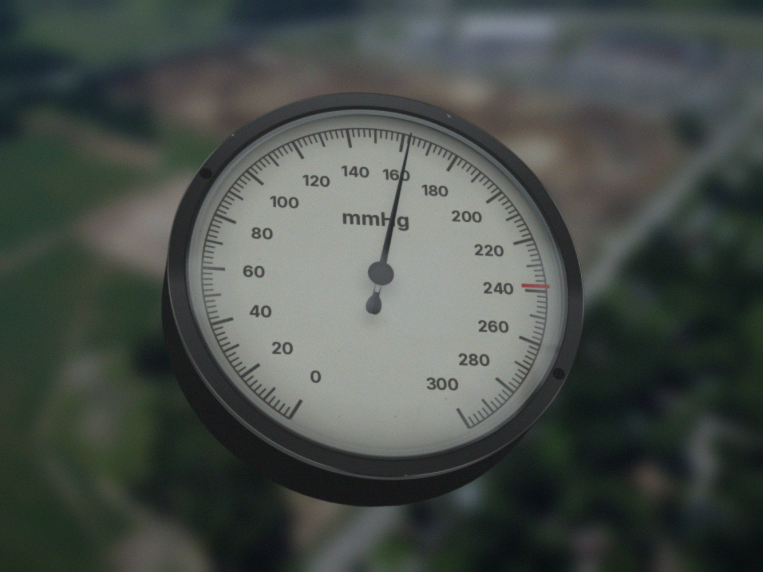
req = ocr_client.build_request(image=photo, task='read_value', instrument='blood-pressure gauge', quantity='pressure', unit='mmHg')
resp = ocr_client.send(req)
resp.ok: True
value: 162 mmHg
